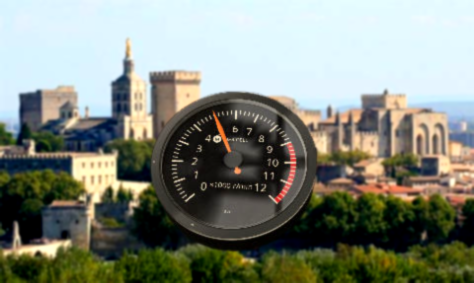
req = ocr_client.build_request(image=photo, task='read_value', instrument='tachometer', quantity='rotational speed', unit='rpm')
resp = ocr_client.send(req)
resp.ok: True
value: 5000 rpm
